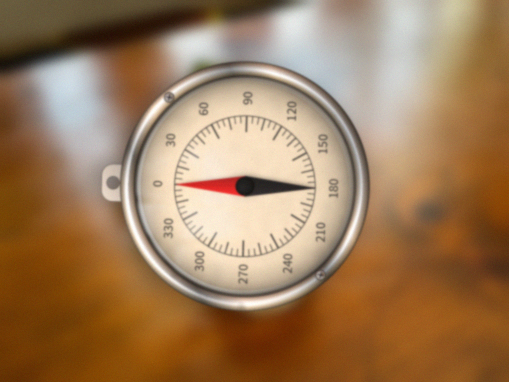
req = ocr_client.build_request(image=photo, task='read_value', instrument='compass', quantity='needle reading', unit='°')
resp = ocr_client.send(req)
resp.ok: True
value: 0 °
